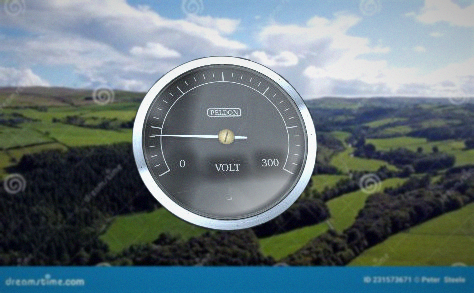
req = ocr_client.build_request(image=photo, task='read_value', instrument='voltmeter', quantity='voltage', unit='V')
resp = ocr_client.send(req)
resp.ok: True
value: 40 V
